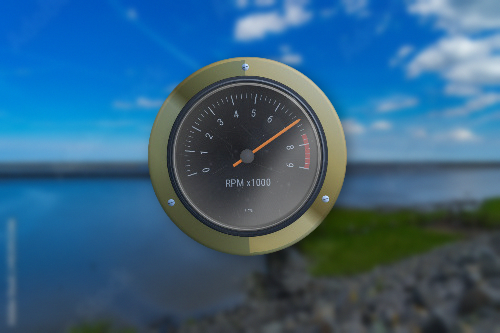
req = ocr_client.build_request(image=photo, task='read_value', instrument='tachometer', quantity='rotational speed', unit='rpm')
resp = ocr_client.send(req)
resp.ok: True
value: 7000 rpm
